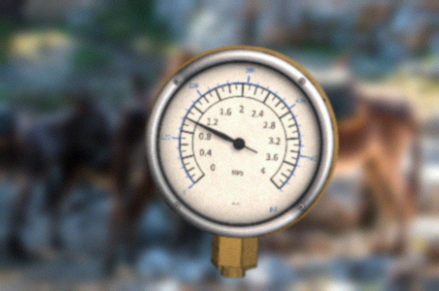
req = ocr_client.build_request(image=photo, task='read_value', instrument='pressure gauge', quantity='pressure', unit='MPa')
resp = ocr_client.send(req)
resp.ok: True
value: 1 MPa
